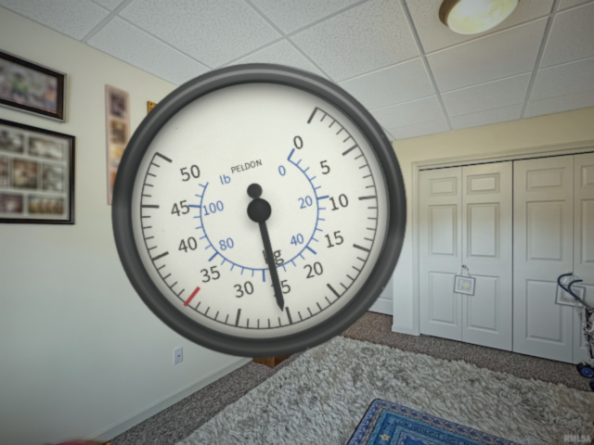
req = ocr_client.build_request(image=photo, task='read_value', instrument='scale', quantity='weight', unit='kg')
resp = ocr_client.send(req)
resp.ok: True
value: 25.5 kg
